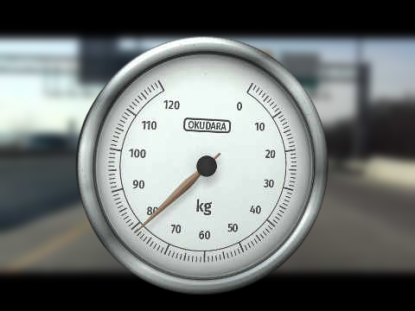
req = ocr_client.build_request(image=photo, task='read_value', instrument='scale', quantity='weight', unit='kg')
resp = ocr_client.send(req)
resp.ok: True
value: 79 kg
